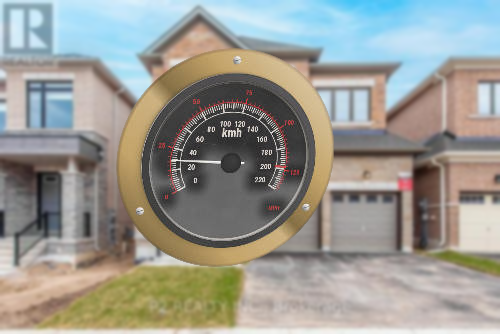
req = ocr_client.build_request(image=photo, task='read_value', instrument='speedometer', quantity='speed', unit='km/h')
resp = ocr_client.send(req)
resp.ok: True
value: 30 km/h
